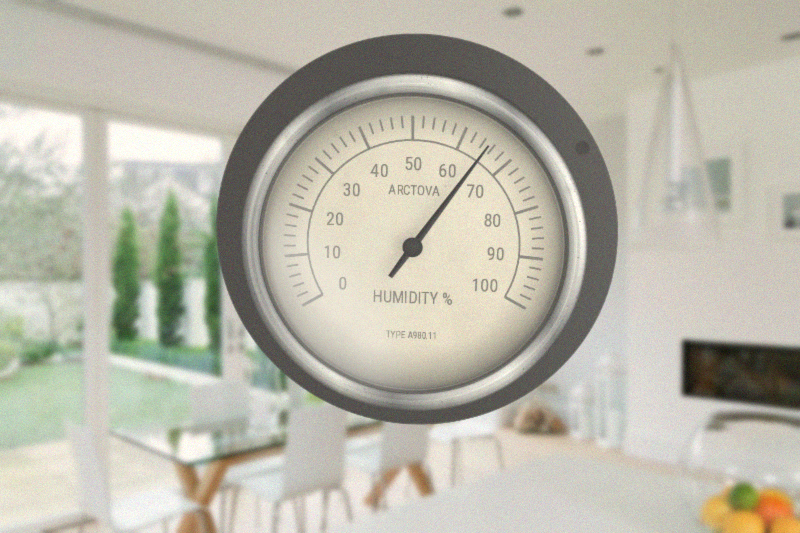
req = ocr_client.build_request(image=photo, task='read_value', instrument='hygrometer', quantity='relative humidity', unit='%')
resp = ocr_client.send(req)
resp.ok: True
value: 65 %
